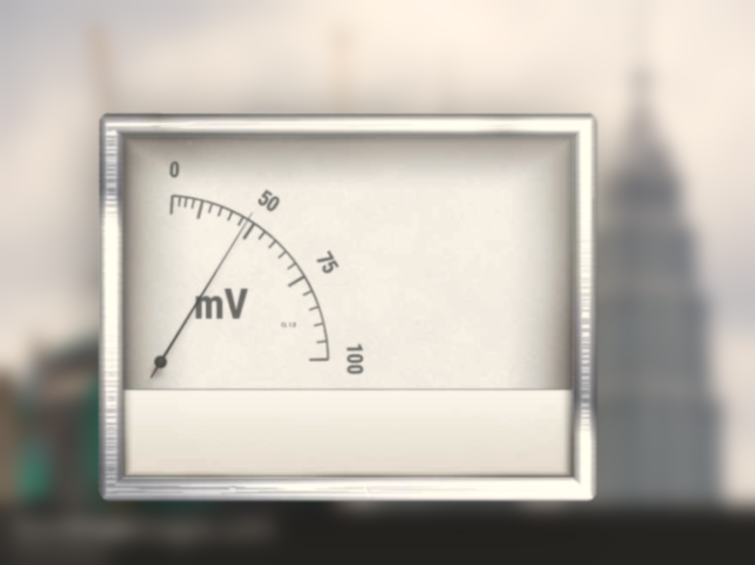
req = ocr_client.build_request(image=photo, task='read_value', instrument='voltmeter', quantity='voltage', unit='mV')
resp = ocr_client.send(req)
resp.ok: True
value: 47.5 mV
